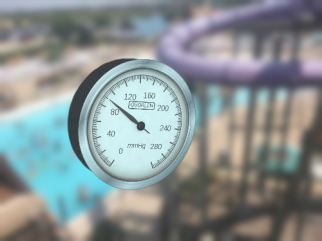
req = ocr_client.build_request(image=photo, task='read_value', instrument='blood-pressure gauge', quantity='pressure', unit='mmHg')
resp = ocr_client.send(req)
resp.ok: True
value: 90 mmHg
